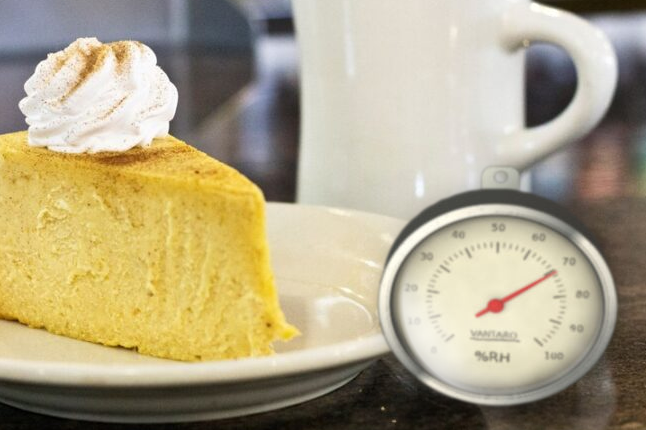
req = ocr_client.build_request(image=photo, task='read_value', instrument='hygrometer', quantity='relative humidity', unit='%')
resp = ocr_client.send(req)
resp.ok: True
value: 70 %
